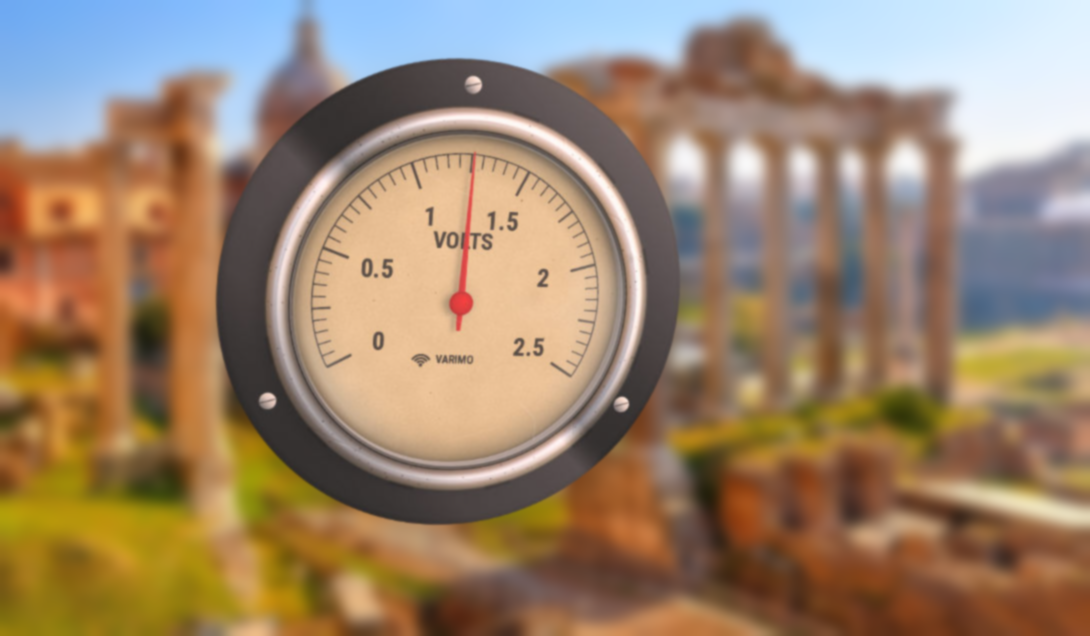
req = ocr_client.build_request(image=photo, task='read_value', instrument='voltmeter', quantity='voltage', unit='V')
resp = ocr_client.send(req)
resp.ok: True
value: 1.25 V
